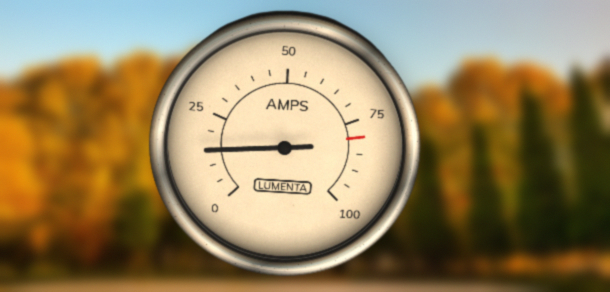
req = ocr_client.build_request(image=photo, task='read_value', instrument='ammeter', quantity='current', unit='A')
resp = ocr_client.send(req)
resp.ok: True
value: 15 A
